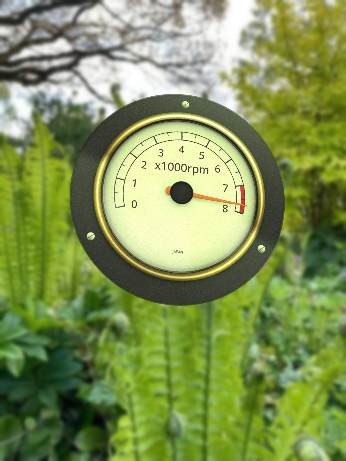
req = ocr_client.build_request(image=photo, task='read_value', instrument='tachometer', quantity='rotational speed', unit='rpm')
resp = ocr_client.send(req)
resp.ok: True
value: 7750 rpm
